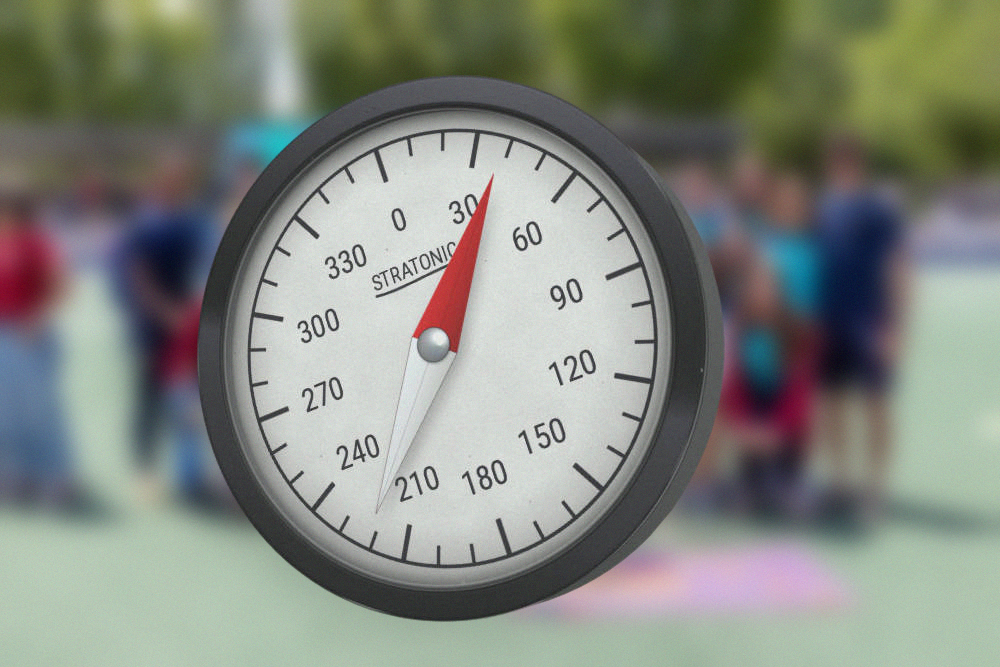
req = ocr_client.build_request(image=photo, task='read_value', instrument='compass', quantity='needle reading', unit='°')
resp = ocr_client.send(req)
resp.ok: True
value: 40 °
